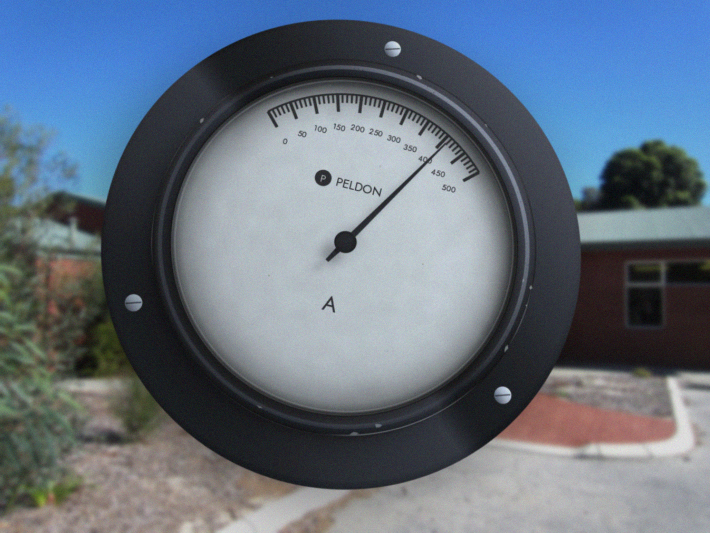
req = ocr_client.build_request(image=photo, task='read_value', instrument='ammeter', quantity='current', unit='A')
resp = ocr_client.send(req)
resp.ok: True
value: 410 A
